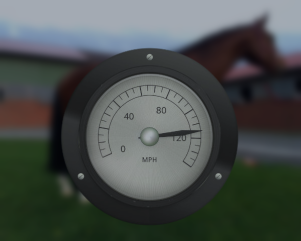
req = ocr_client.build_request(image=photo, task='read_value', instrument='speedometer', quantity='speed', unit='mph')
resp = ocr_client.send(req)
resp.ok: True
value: 115 mph
